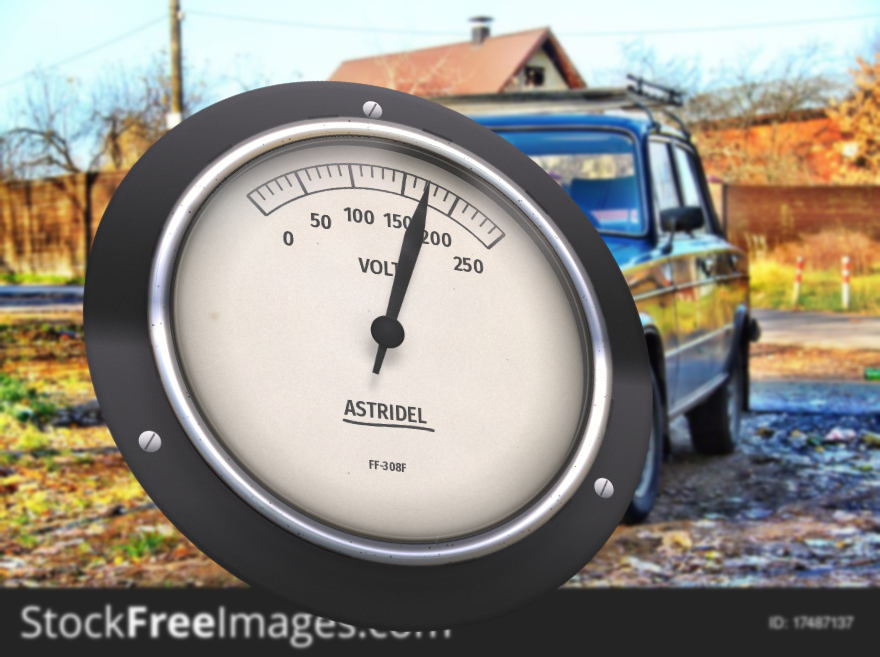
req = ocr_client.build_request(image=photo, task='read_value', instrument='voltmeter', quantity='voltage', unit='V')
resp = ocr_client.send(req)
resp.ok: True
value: 170 V
